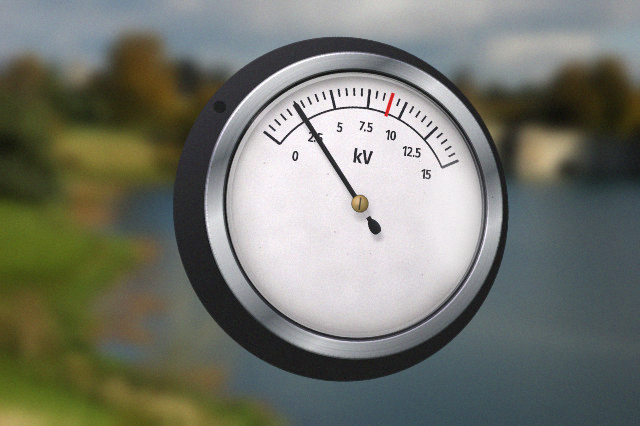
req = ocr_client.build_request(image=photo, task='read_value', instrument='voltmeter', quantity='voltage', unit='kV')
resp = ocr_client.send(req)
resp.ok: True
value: 2.5 kV
